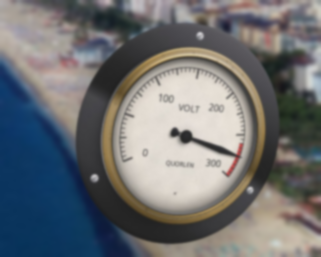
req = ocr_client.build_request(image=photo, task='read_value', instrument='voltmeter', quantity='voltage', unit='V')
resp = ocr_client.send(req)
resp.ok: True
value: 275 V
